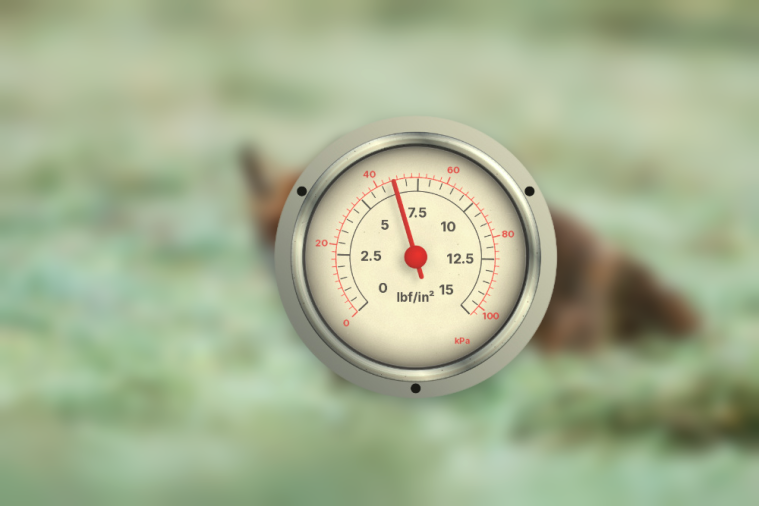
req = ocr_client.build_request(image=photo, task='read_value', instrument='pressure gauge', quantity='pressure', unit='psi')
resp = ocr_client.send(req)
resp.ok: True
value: 6.5 psi
